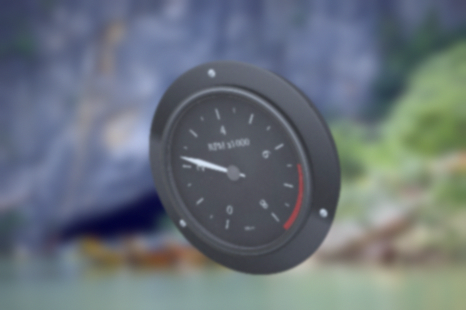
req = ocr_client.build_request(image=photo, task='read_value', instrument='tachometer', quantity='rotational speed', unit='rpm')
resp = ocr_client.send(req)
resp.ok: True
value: 2250 rpm
